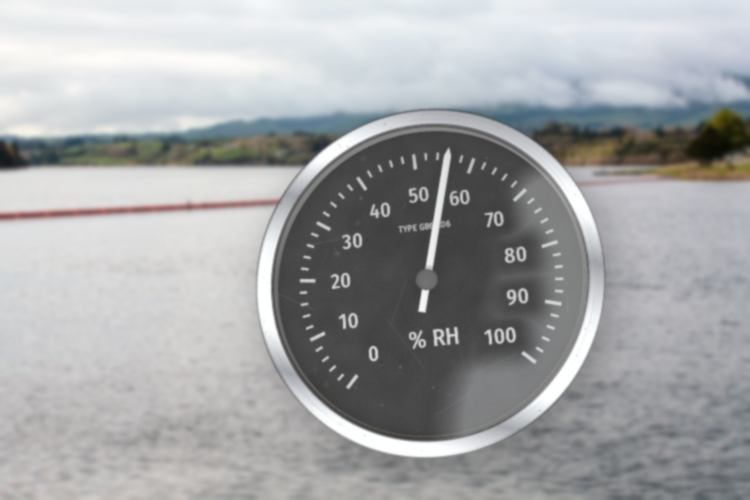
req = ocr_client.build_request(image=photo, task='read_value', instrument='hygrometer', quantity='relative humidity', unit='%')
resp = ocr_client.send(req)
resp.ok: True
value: 56 %
